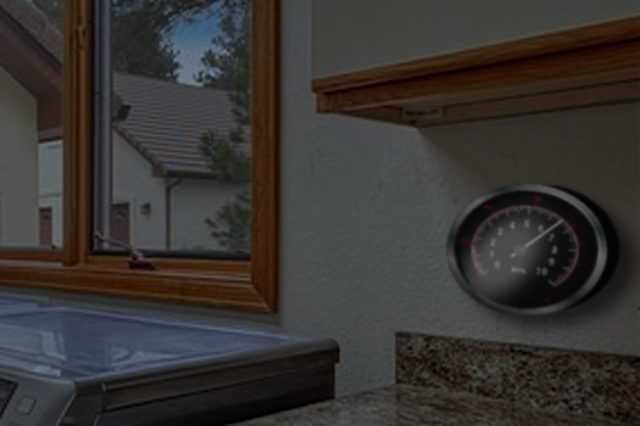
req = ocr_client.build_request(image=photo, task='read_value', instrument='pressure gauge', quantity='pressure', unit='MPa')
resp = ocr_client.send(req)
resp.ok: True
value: 6.5 MPa
